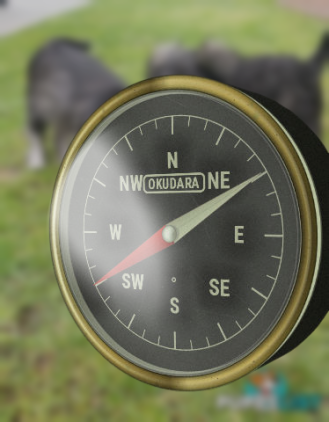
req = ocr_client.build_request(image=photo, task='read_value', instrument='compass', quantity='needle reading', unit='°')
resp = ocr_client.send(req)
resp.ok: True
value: 240 °
